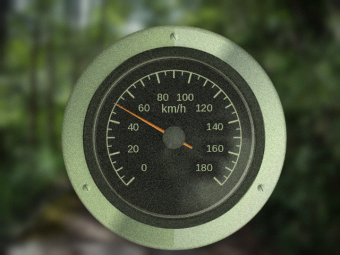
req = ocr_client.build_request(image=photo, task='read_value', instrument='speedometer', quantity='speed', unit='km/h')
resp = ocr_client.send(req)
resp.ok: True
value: 50 km/h
